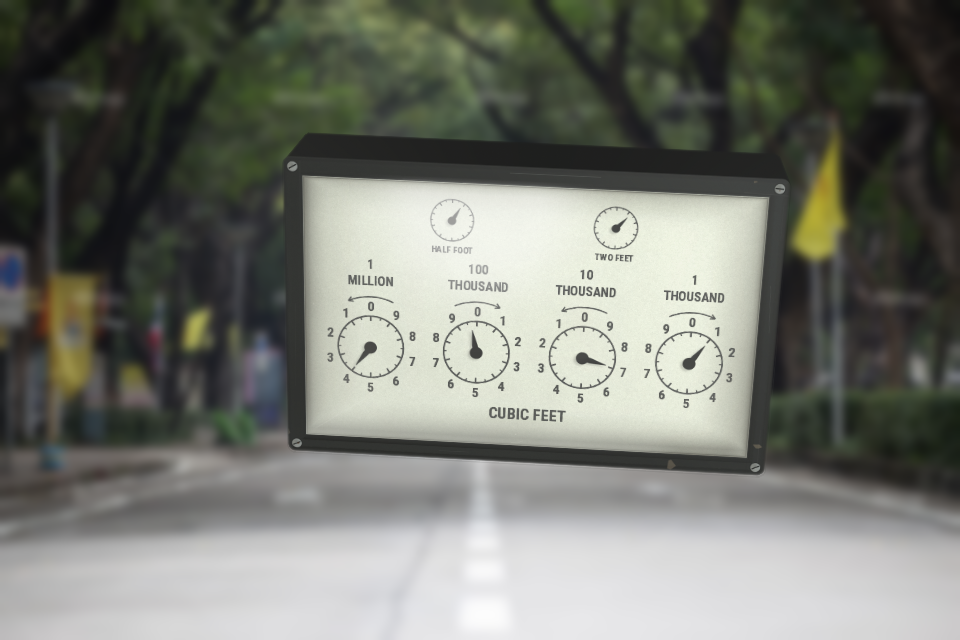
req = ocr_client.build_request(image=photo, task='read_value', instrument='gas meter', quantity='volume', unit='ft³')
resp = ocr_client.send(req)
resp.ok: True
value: 397100 ft³
